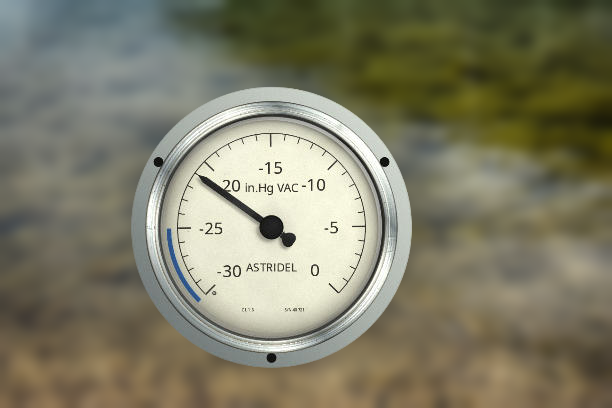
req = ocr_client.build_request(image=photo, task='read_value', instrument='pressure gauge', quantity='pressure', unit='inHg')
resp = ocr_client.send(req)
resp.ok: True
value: -21 inHg
